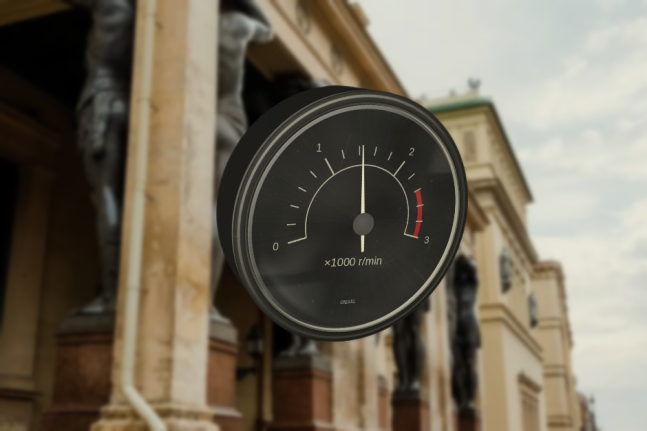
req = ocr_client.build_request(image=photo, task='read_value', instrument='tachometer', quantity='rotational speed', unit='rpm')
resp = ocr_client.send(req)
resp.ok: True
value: 1400 rpm
